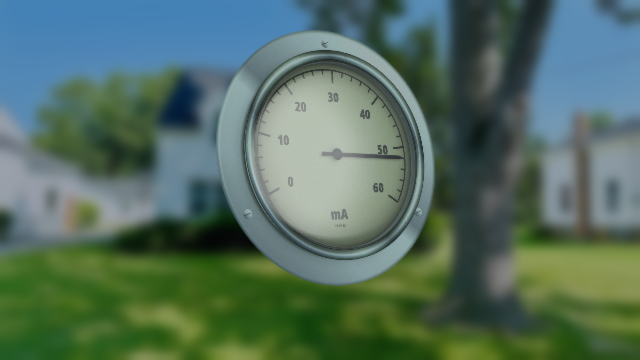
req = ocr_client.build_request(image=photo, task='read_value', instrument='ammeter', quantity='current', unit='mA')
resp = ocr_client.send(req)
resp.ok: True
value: 52 mA
